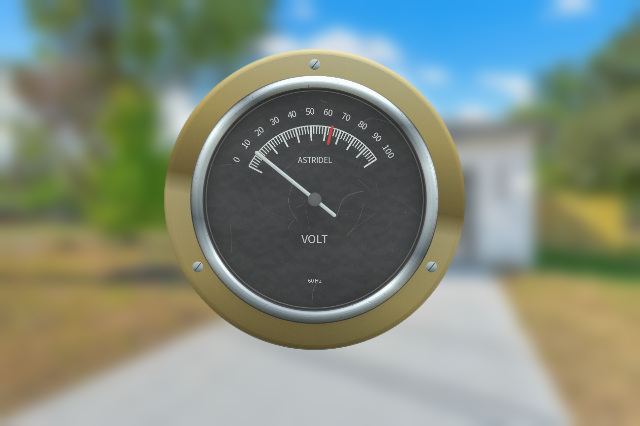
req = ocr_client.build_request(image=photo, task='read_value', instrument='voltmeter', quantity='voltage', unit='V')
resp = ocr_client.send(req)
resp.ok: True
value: 10 V
